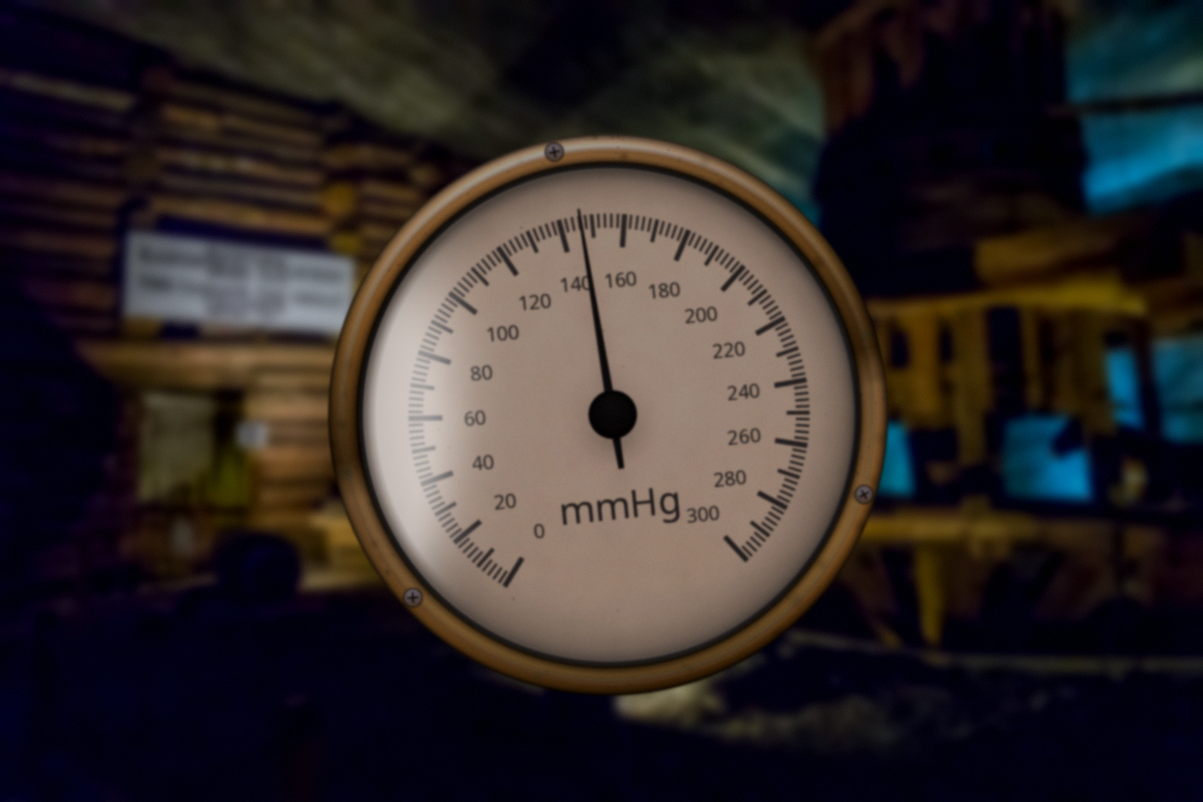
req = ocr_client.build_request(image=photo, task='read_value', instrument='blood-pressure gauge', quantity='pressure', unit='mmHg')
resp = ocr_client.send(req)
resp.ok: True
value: 146 mmHg
